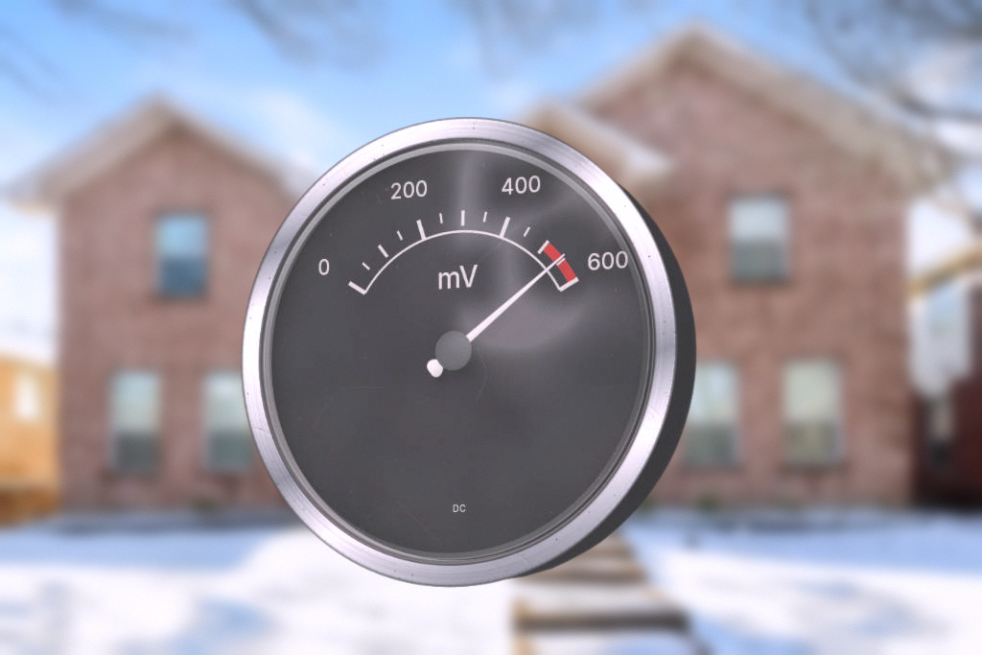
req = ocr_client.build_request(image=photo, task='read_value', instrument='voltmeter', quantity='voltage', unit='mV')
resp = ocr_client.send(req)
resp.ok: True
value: 550 mV
